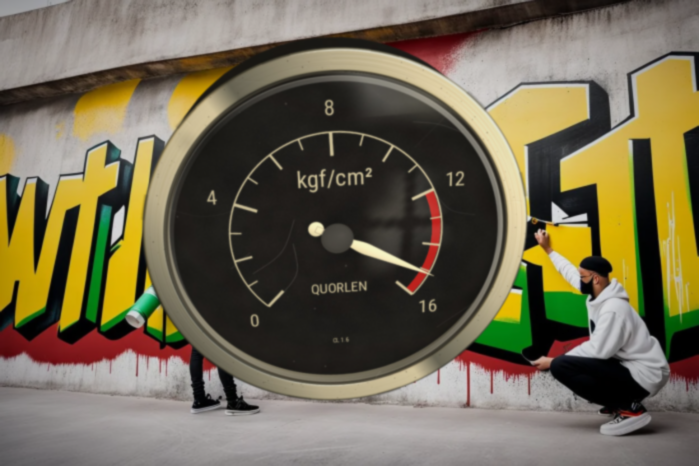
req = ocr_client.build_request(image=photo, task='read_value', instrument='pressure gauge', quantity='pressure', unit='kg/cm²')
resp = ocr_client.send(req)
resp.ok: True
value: 15 kg/cm²
